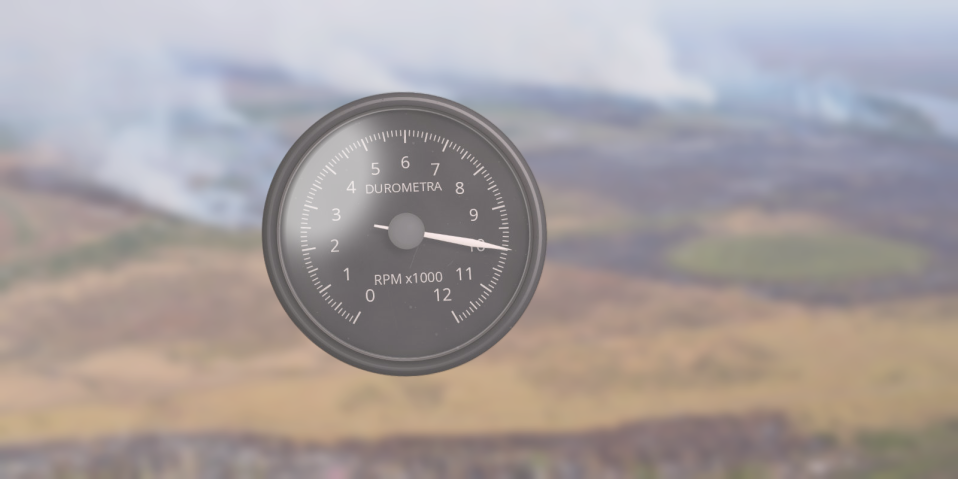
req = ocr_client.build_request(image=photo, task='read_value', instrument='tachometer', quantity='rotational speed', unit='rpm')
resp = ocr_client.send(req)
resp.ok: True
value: 10000 rpm
